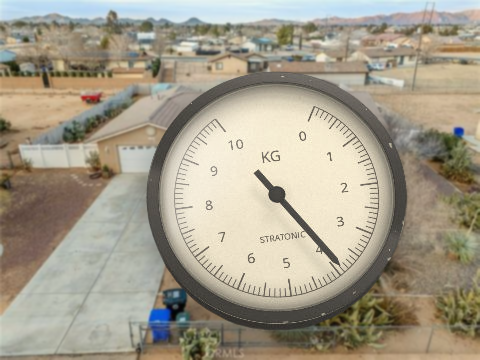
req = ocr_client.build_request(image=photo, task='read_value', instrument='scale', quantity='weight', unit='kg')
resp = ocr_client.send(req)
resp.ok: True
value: 3.9 kg
